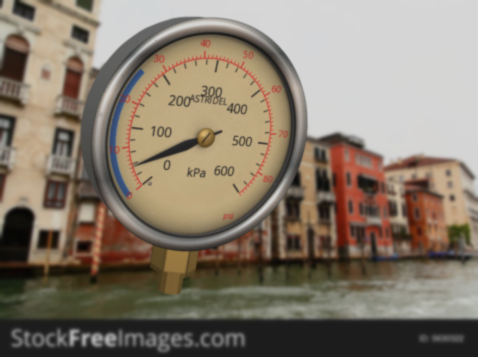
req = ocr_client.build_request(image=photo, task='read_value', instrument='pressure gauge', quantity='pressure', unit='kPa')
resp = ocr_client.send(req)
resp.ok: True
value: 40 kPa
